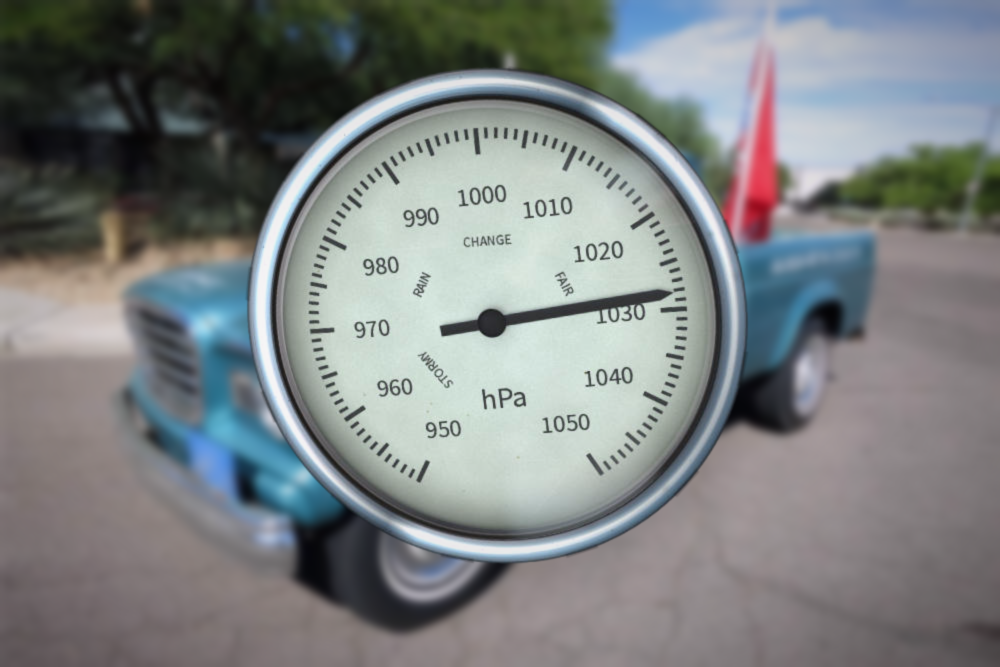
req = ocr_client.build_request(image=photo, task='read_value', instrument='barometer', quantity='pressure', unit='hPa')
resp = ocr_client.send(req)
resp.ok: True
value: 1028 hPa
